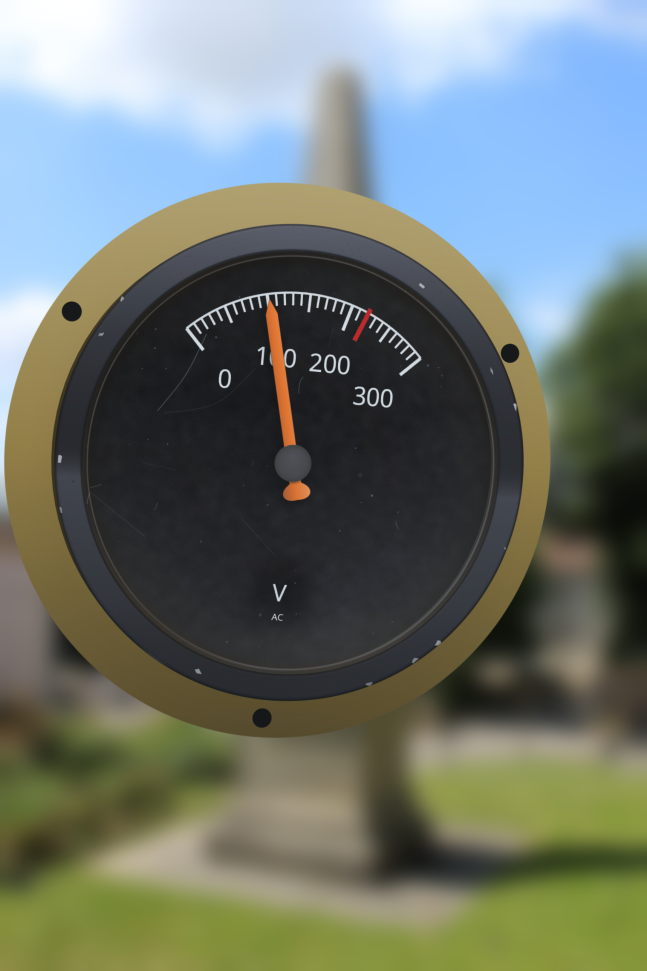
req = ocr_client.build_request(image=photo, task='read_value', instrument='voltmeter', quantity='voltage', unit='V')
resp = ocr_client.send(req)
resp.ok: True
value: 100 V
